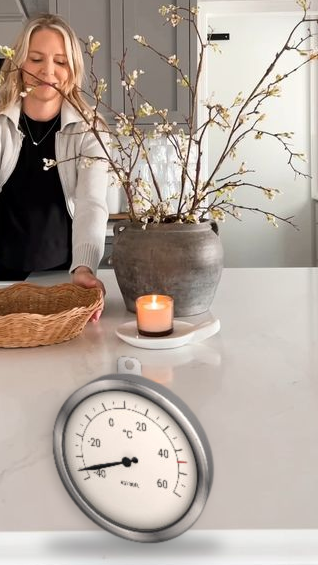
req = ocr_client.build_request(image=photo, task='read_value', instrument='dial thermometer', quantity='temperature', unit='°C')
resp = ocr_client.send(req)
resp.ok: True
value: -35 °C
